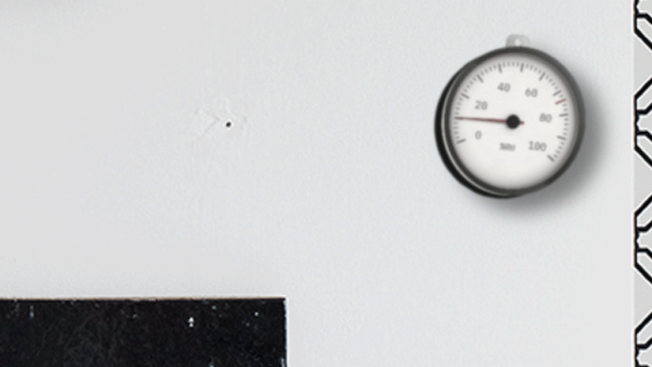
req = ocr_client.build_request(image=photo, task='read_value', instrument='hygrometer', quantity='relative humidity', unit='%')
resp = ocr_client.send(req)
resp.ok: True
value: 10 %
